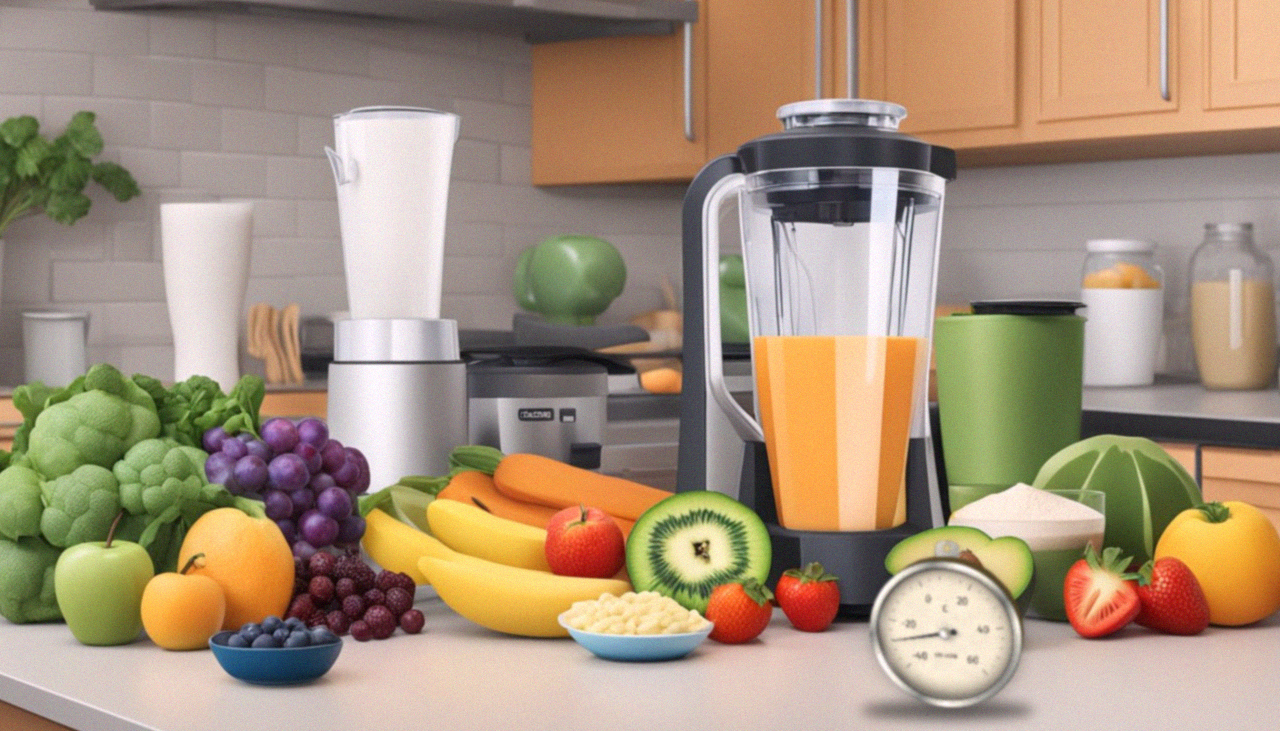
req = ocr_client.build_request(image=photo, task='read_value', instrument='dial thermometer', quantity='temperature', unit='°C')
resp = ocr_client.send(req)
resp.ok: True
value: -28 °C
